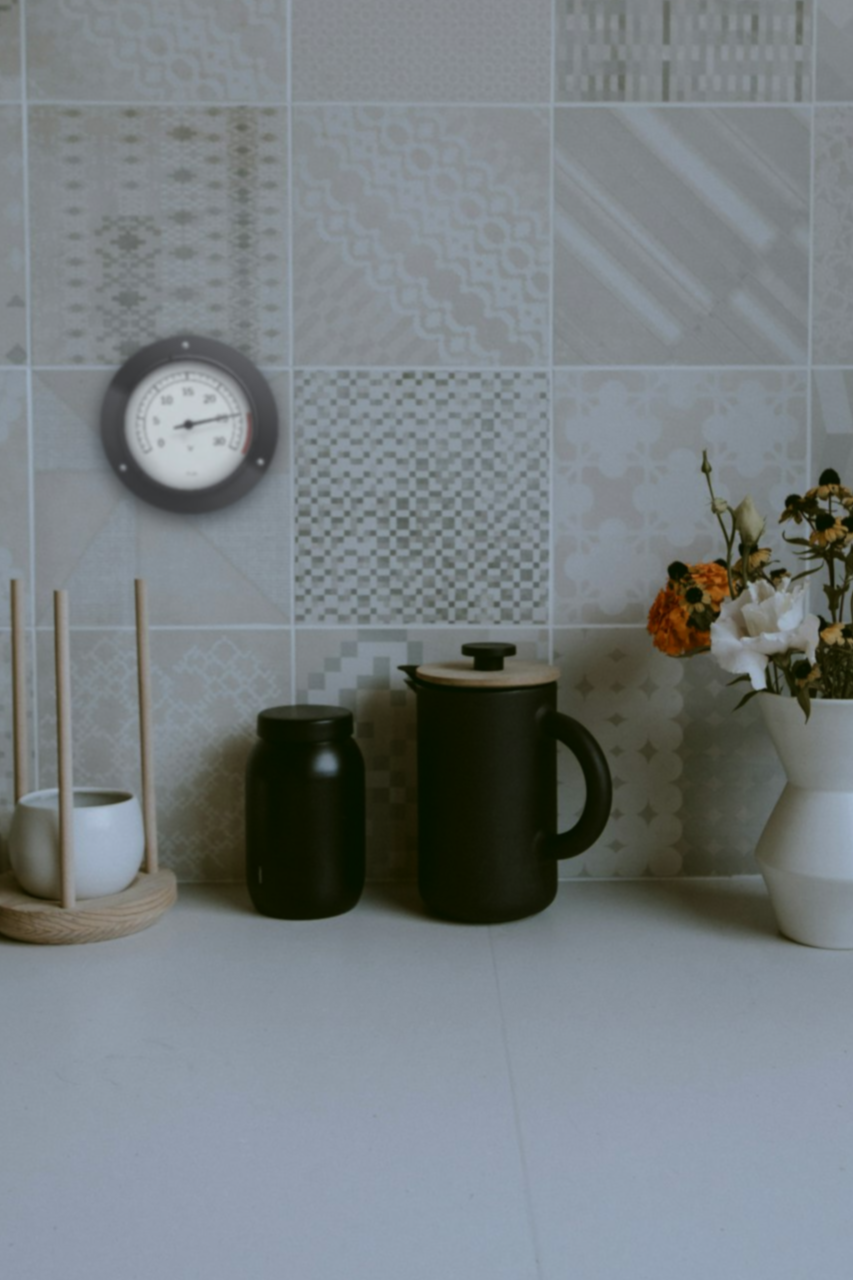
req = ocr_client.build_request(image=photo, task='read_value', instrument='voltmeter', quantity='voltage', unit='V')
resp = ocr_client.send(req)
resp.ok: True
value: 25 V
